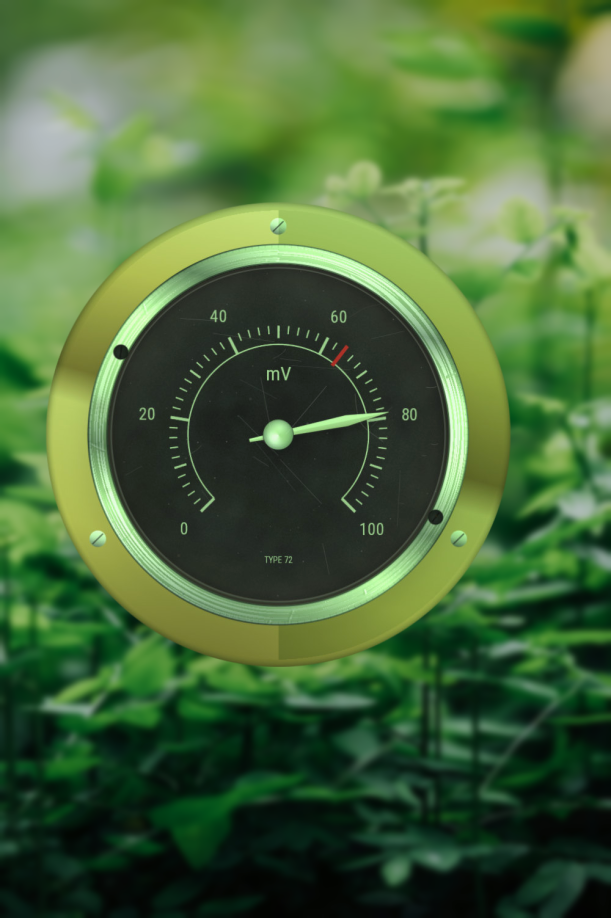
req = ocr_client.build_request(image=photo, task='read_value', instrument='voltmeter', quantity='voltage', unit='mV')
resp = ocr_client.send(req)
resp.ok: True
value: 79 mV
